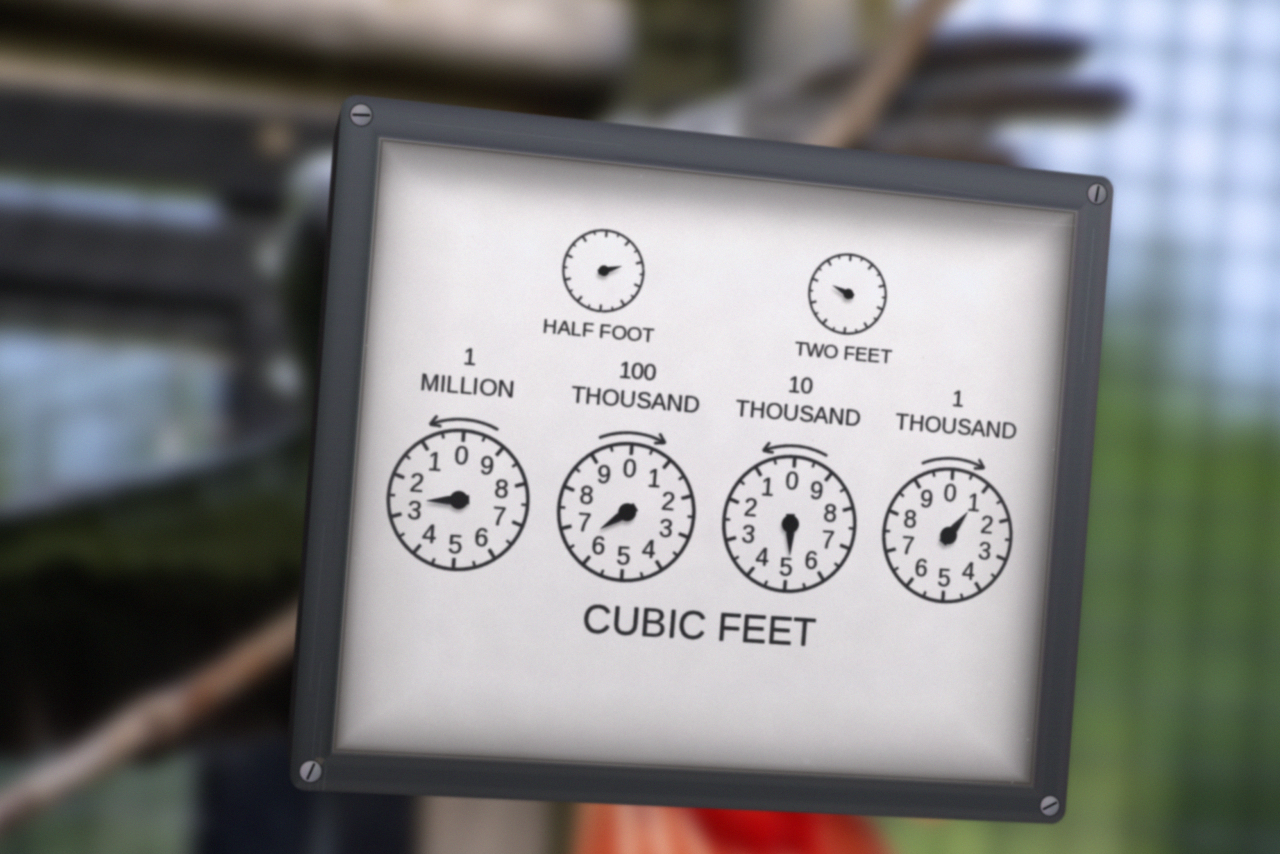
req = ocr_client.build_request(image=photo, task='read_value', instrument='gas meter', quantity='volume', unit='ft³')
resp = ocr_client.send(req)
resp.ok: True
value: 265100 ft³
